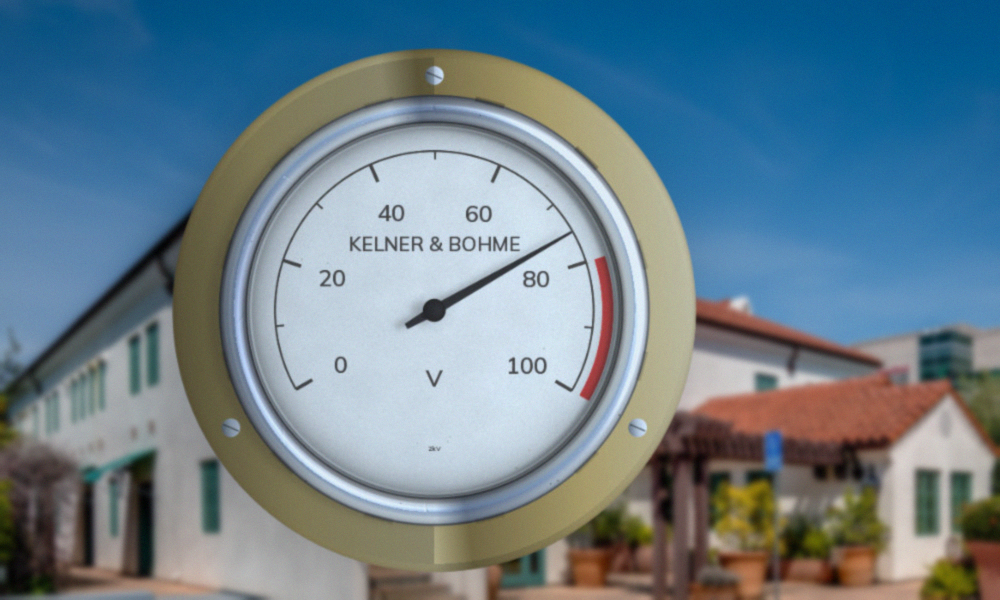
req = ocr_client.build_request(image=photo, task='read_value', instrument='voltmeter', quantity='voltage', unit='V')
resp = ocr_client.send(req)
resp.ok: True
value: 75 V
